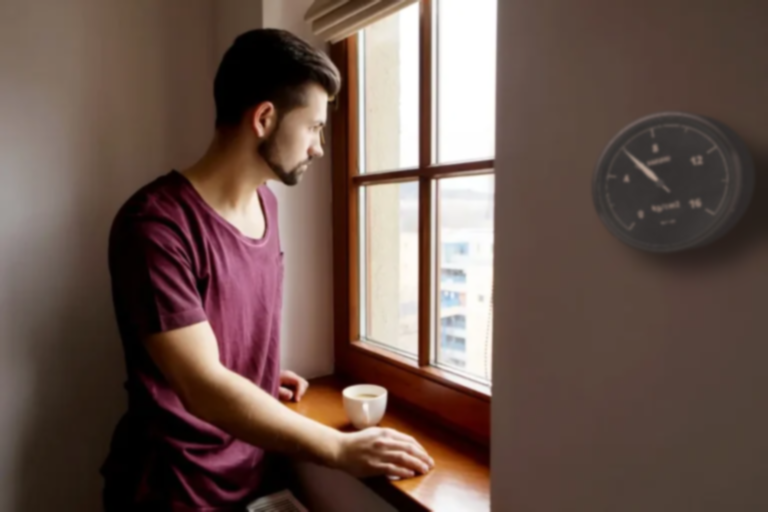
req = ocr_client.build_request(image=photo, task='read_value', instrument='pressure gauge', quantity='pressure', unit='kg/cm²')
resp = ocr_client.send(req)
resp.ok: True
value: 6 kg/cm²
